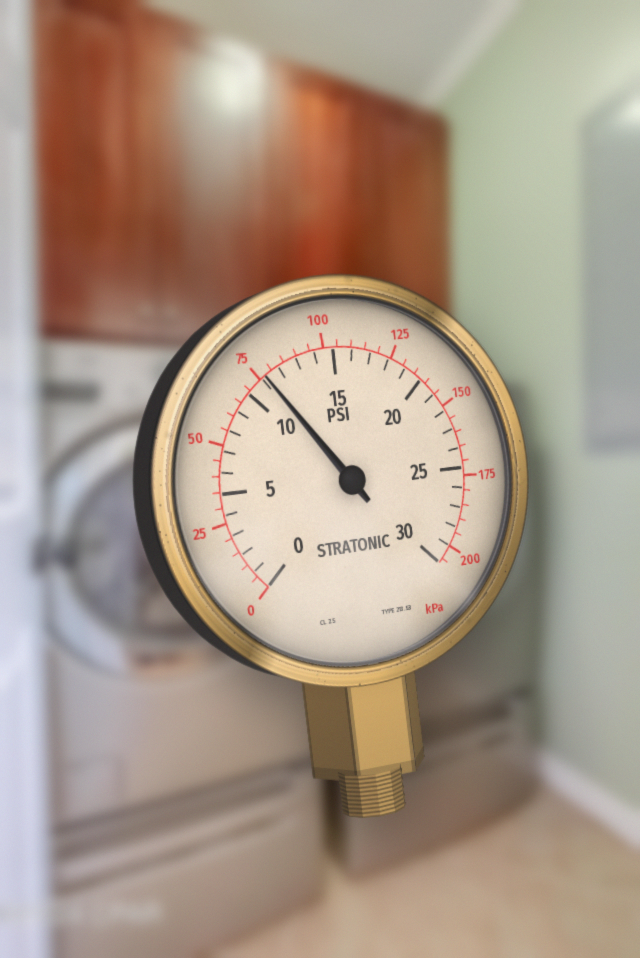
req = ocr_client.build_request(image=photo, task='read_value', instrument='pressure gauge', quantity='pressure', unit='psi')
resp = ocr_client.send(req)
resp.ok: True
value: 11 psi
